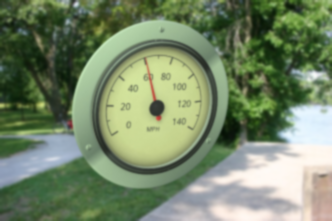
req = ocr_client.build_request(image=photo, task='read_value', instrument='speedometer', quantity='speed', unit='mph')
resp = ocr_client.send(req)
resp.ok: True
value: 60 mph
